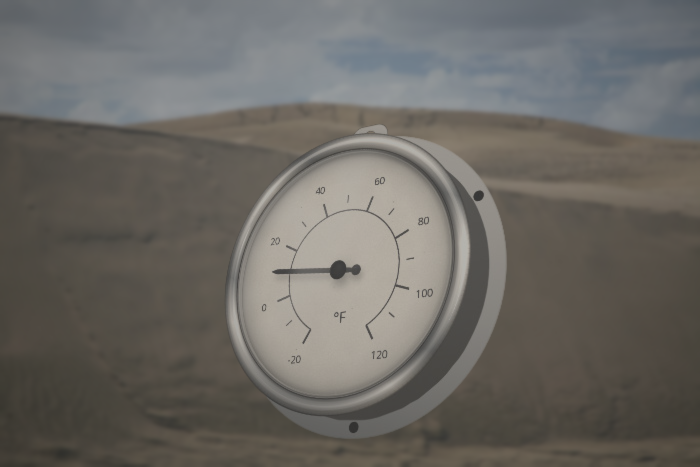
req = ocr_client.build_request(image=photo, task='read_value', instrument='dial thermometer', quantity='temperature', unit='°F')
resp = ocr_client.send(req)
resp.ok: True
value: 10 °F
